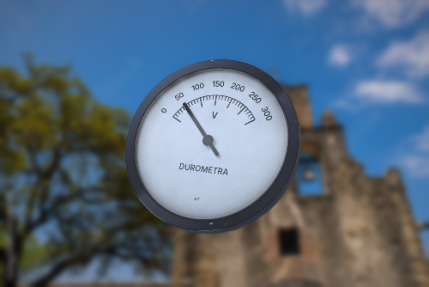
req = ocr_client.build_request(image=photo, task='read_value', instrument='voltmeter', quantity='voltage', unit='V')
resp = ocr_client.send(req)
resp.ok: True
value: 50 V
